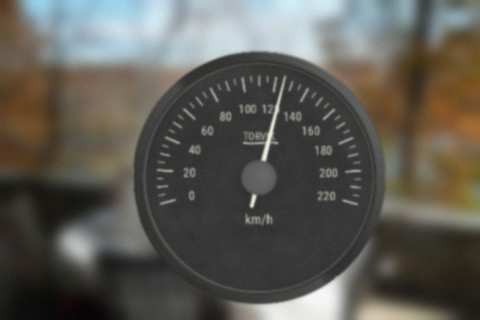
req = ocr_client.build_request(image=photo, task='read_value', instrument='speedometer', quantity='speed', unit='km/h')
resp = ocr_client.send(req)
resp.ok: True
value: 125 km/h
